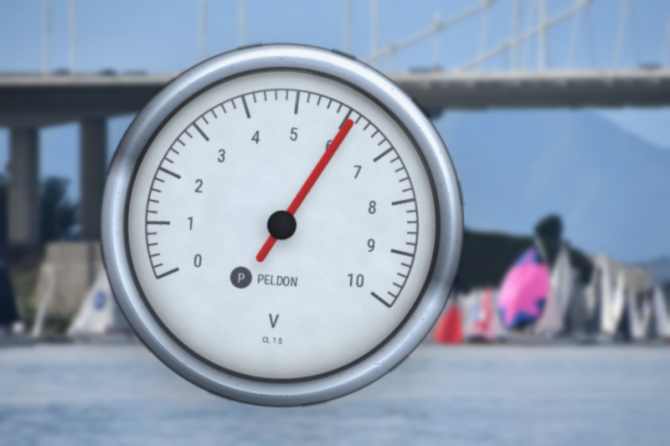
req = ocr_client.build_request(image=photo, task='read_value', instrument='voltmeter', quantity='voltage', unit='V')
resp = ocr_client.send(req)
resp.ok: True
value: 6.1 V
